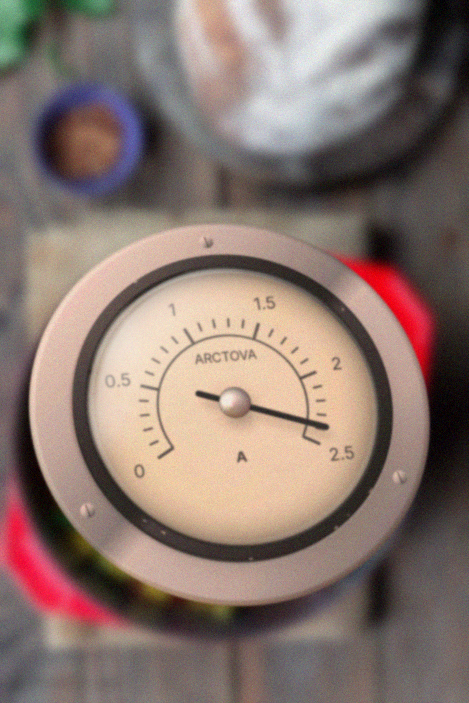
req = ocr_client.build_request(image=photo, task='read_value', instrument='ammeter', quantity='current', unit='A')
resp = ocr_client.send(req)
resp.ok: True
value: 2.4 A
